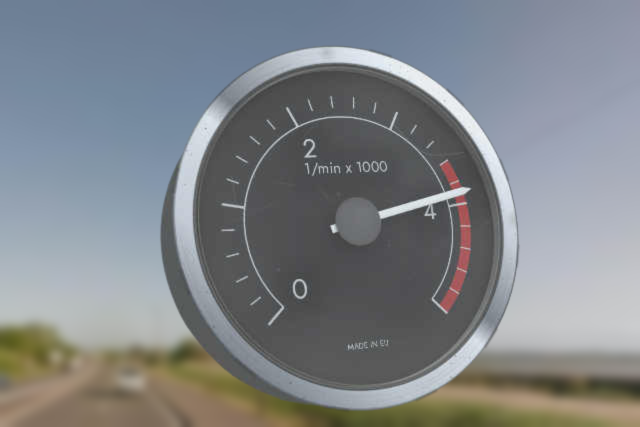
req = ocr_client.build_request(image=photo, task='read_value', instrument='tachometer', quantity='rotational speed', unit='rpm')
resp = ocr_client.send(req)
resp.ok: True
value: 3900 rpm
